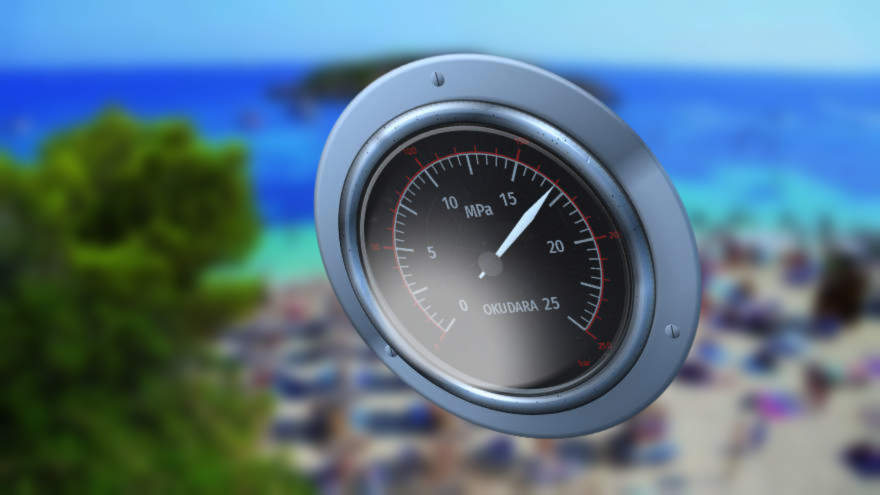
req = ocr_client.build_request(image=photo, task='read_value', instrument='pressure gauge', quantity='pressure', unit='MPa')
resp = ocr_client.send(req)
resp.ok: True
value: 17 MPa
